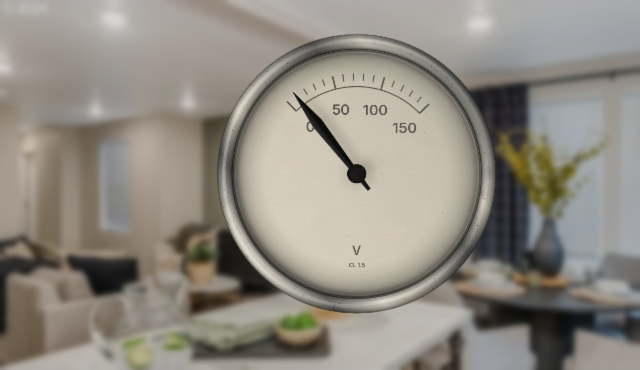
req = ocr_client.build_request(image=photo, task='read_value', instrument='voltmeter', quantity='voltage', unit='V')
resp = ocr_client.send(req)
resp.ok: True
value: 10 V
